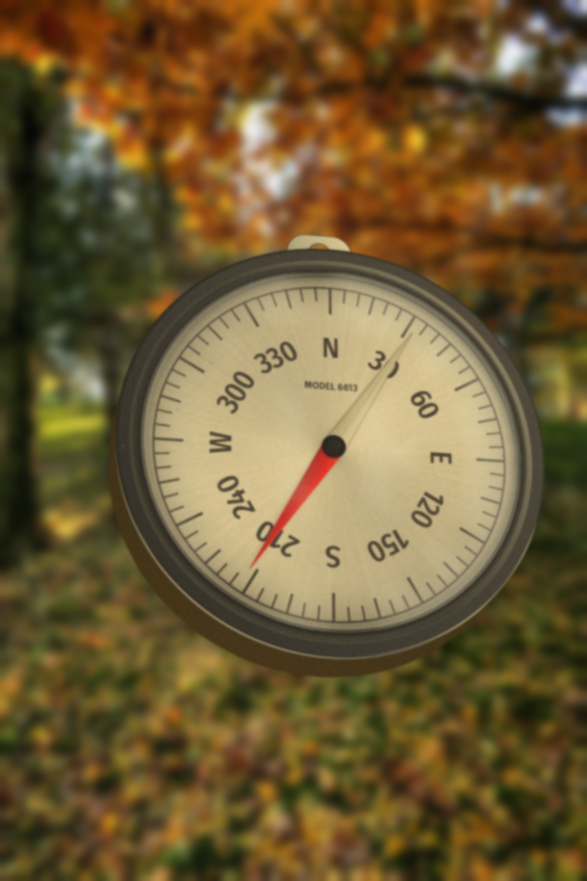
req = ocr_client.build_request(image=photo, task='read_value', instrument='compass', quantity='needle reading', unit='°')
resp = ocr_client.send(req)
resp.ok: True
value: 212.5 °
